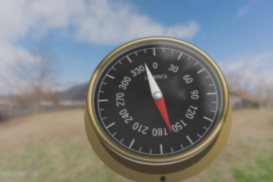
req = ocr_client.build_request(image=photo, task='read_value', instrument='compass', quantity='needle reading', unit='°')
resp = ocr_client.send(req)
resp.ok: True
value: 165 °
